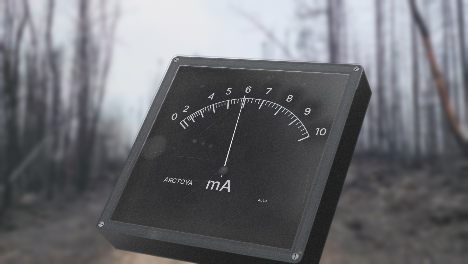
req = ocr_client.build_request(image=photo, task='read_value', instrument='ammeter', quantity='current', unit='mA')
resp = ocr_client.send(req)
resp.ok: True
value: 6 mA
